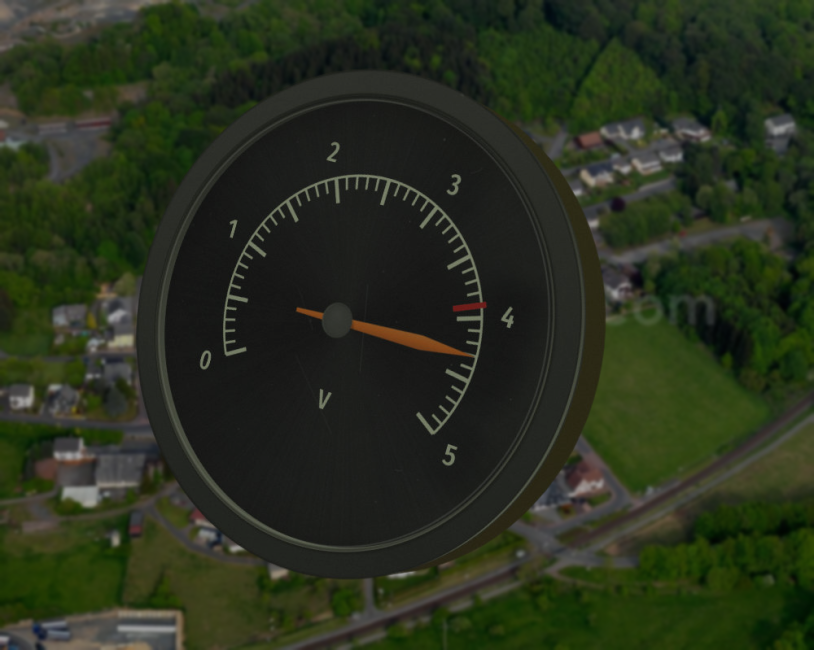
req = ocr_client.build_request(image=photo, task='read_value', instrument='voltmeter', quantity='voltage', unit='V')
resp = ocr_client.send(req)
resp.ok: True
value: 4.3 V
